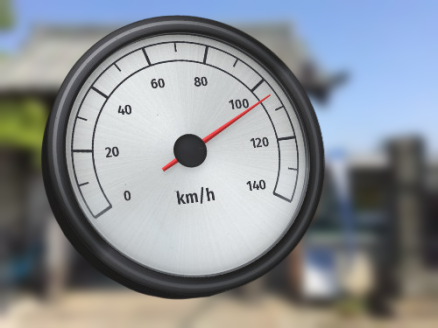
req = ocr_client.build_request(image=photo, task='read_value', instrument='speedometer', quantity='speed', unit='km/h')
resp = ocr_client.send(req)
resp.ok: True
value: 105 km/h
